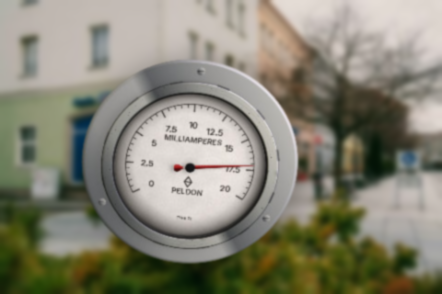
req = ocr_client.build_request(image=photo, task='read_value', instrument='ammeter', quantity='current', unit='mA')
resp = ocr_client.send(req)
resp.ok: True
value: 17 mA
